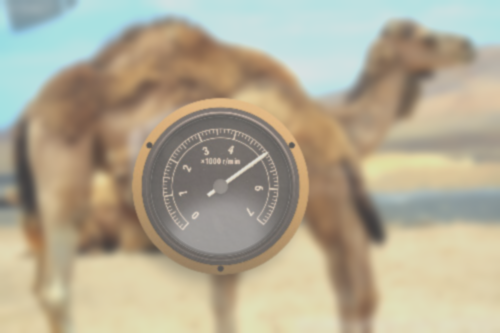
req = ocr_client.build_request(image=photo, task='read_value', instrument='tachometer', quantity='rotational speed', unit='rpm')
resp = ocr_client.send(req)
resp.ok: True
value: 5000 rpm
